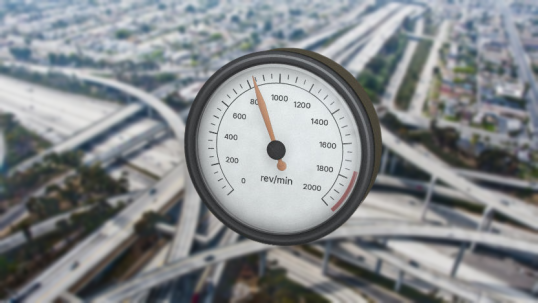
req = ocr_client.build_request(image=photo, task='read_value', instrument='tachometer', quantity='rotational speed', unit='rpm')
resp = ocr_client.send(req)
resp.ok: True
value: 850 rpm
